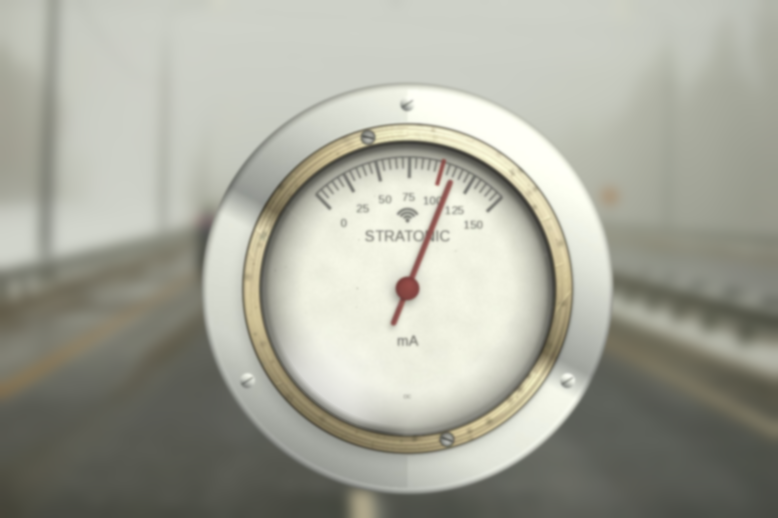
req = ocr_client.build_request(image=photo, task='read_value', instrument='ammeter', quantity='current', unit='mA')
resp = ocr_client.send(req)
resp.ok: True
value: 110 mA
